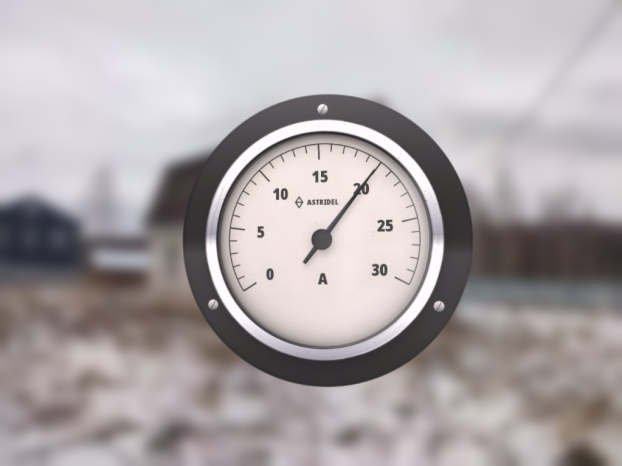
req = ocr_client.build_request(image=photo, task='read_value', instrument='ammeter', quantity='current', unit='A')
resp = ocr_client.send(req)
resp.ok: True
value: 20 A
